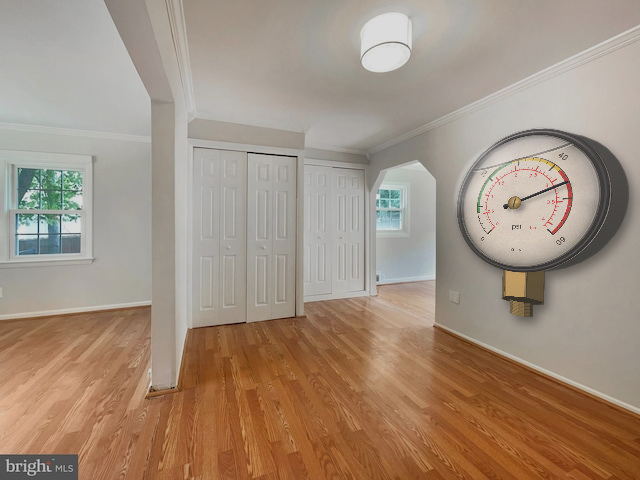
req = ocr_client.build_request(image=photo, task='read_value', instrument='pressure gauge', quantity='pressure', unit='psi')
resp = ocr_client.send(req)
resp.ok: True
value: 46 psi
